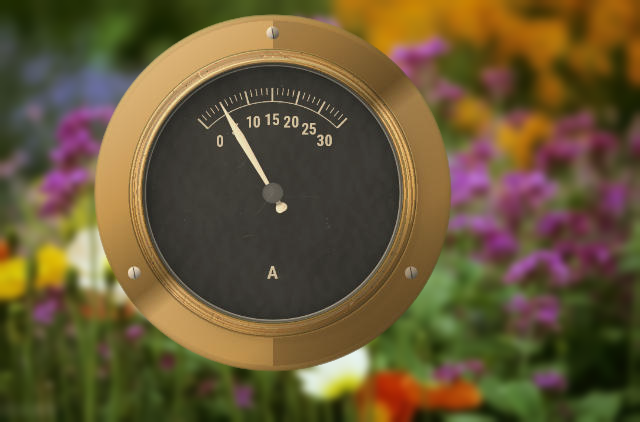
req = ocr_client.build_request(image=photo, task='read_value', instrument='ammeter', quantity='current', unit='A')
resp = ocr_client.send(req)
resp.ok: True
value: 5 A
